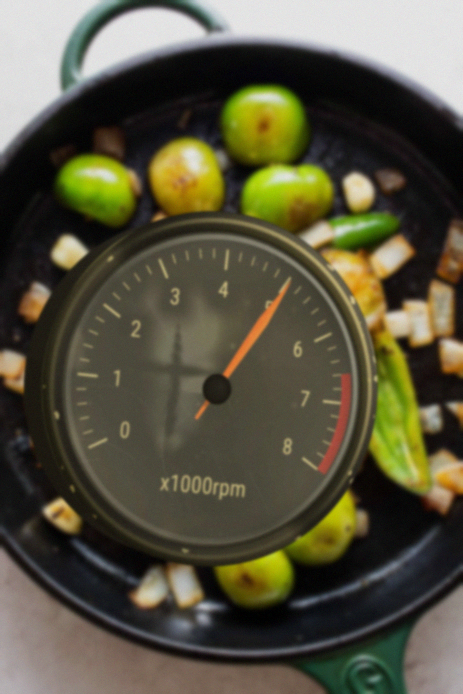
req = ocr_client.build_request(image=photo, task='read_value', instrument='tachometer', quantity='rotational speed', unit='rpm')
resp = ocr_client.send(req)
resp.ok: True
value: 5000 rpm
